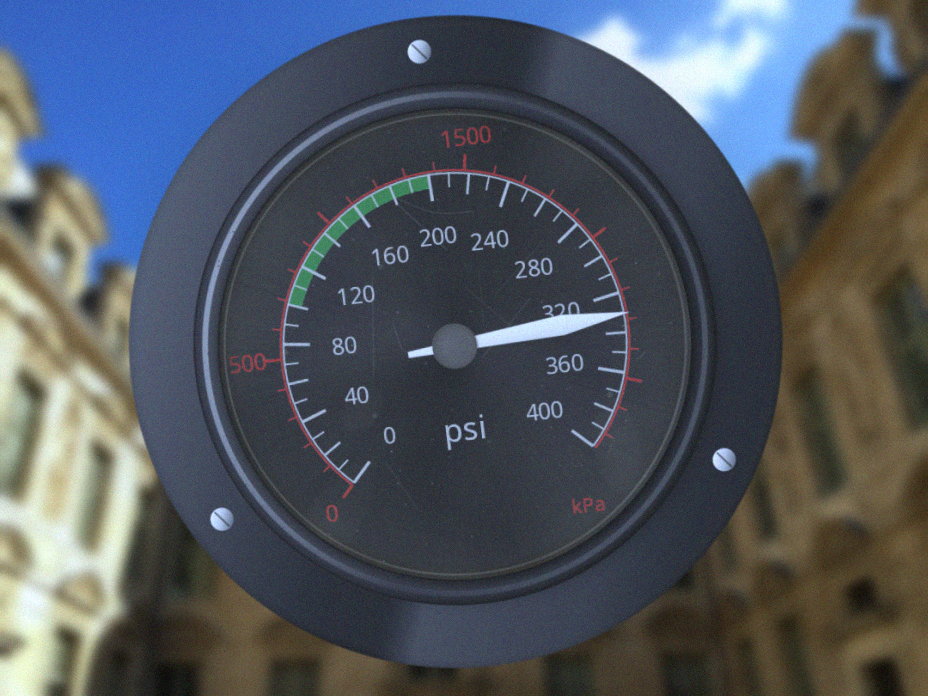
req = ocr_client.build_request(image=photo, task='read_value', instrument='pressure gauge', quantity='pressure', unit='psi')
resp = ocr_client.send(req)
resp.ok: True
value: 330 psi
